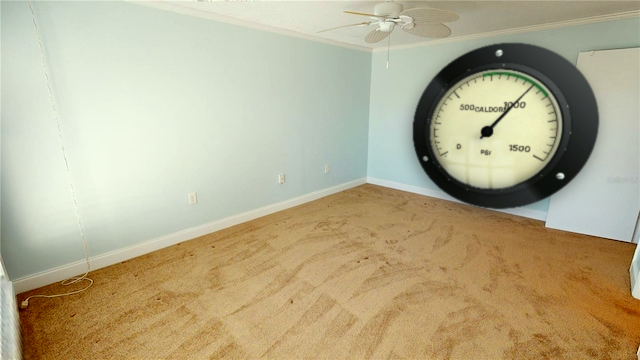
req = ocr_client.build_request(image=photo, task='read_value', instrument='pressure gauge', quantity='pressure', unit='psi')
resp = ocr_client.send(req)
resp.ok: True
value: 1000 psi
